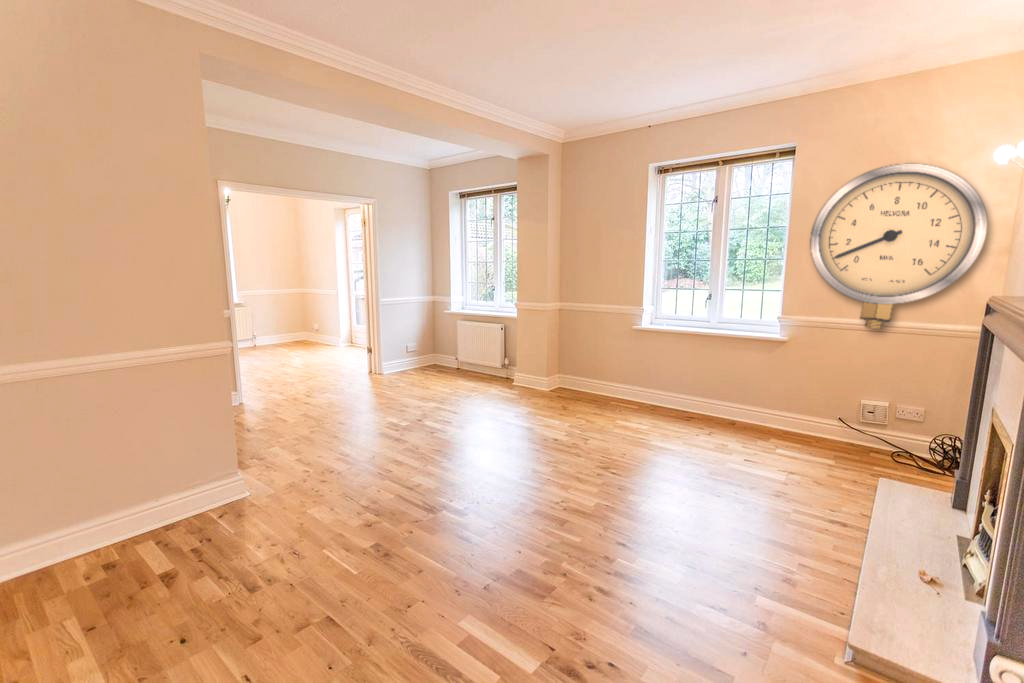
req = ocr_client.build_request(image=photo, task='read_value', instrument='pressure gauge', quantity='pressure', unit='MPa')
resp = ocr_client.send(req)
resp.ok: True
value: 1 MPa
